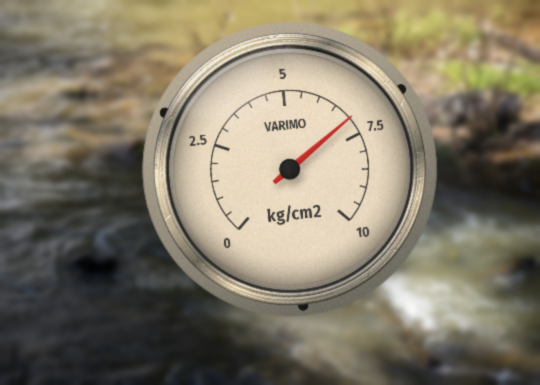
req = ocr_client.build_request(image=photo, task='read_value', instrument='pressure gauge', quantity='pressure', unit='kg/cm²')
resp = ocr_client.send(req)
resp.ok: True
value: 7 kg/cm²
